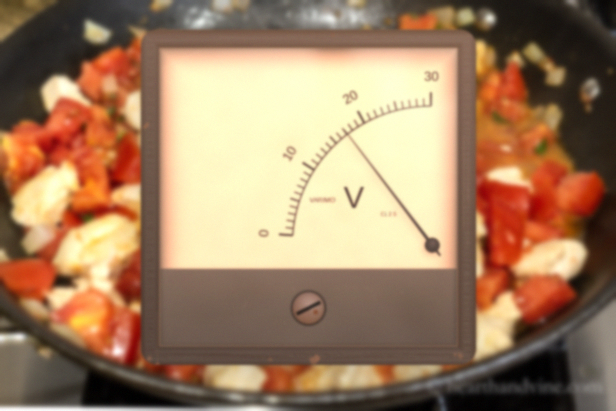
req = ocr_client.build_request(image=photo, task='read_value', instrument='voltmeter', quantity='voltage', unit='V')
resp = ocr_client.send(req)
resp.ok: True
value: 17 V
